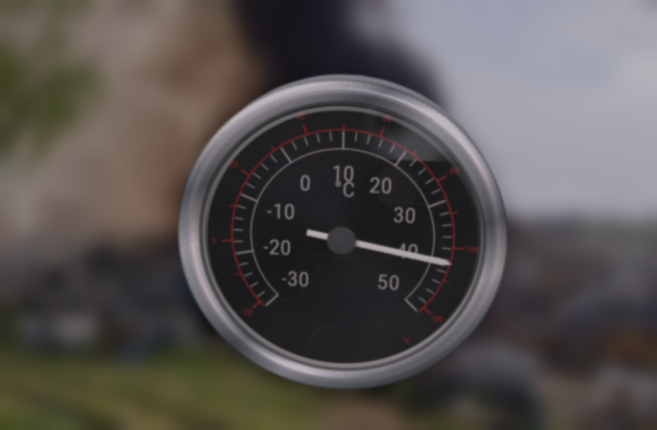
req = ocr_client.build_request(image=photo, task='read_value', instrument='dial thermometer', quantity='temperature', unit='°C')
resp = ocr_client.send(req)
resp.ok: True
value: 40 °C
